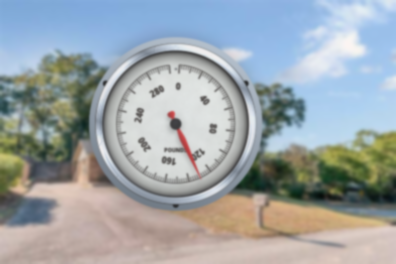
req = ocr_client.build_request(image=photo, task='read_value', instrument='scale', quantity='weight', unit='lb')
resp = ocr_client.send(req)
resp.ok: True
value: 130 lb
